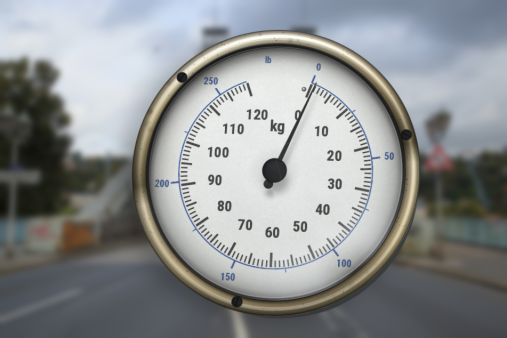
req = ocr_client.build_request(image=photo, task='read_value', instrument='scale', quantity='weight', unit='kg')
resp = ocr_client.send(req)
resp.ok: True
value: 1 kg
